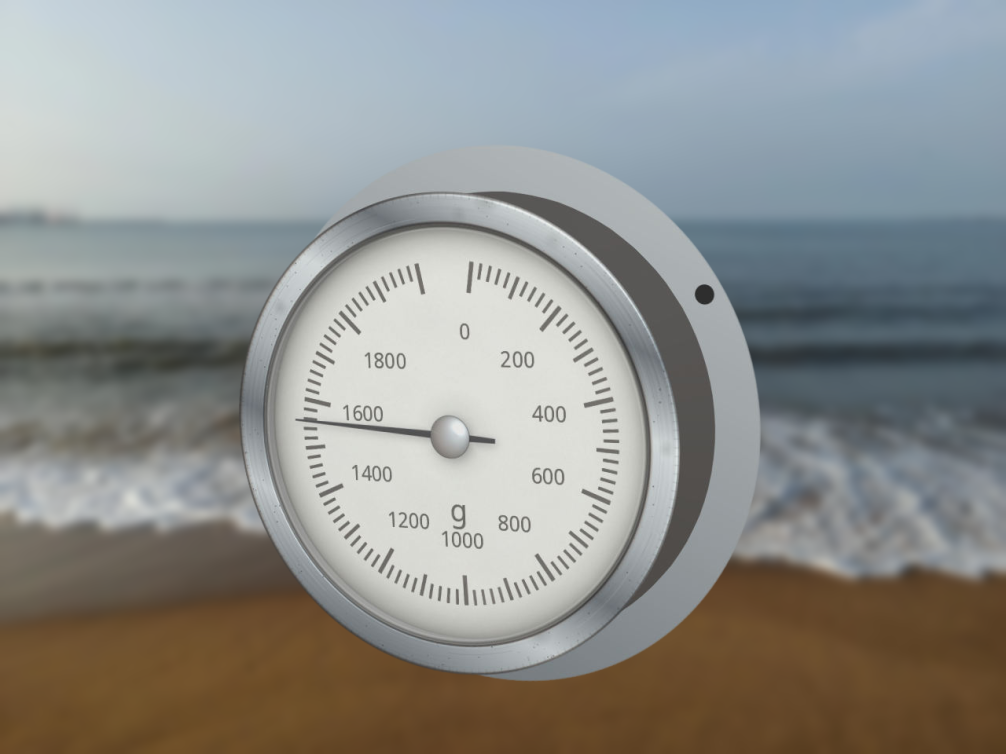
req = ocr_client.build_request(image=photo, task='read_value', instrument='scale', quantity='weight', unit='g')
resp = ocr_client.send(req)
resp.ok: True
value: 1560 g
